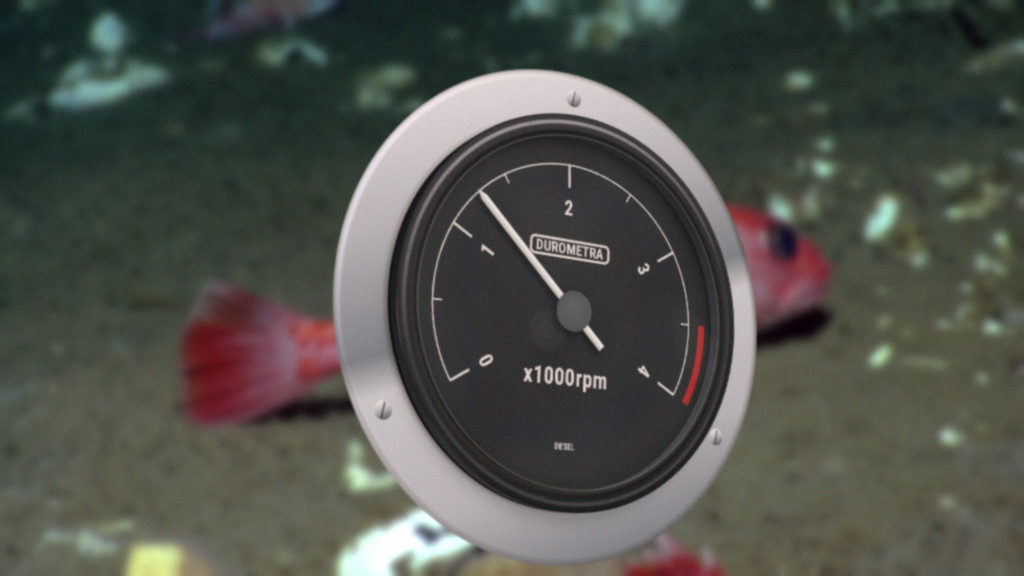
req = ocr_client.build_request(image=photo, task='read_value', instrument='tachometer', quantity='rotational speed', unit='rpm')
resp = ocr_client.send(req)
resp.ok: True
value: 1250 rpm
